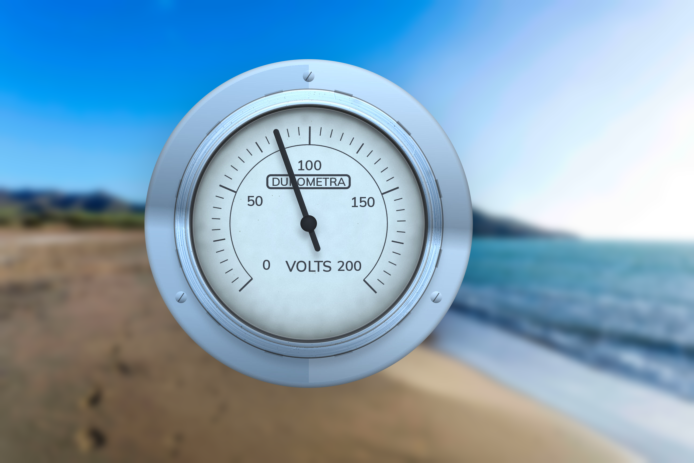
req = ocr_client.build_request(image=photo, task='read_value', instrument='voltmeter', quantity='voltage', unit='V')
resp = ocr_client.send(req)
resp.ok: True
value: 85 V
